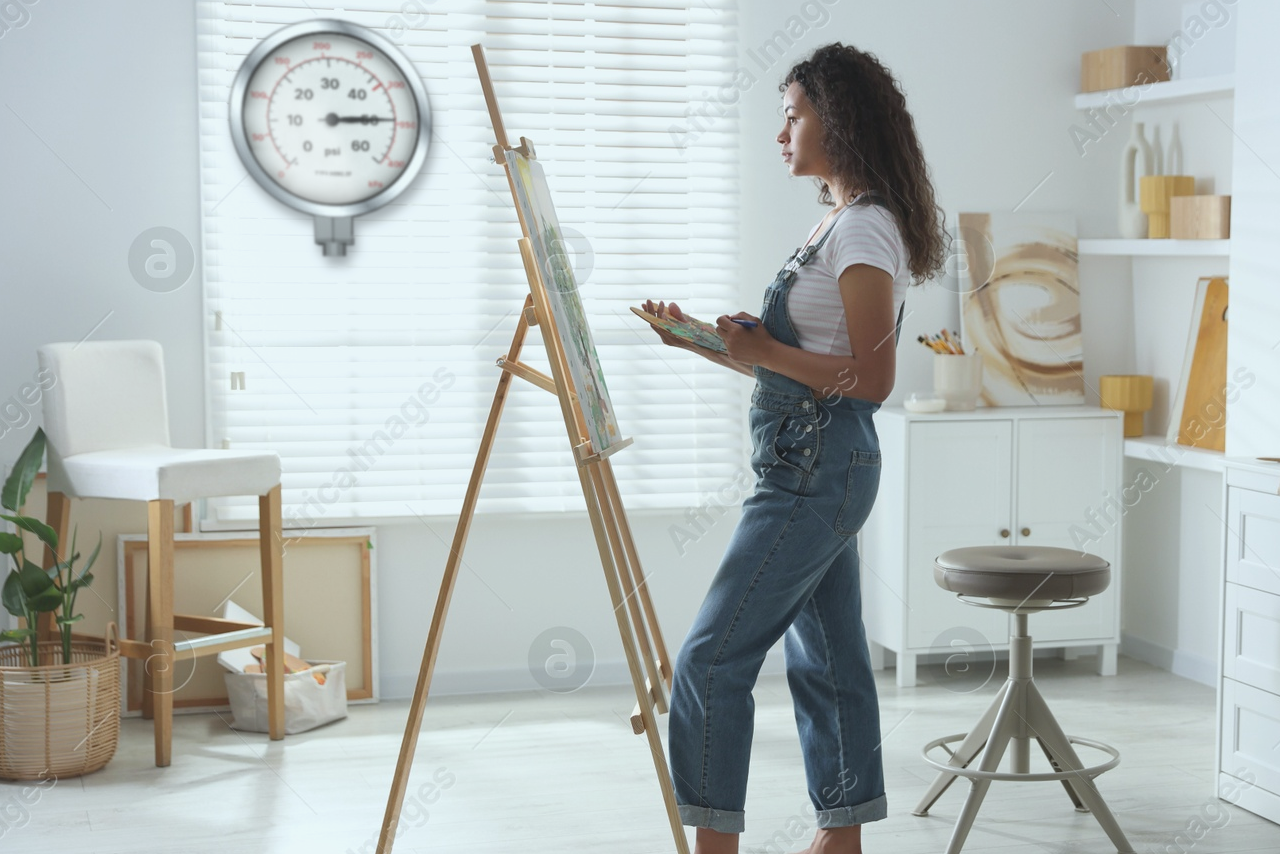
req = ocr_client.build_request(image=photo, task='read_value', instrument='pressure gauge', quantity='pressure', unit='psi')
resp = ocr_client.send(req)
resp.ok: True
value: 50 psi
